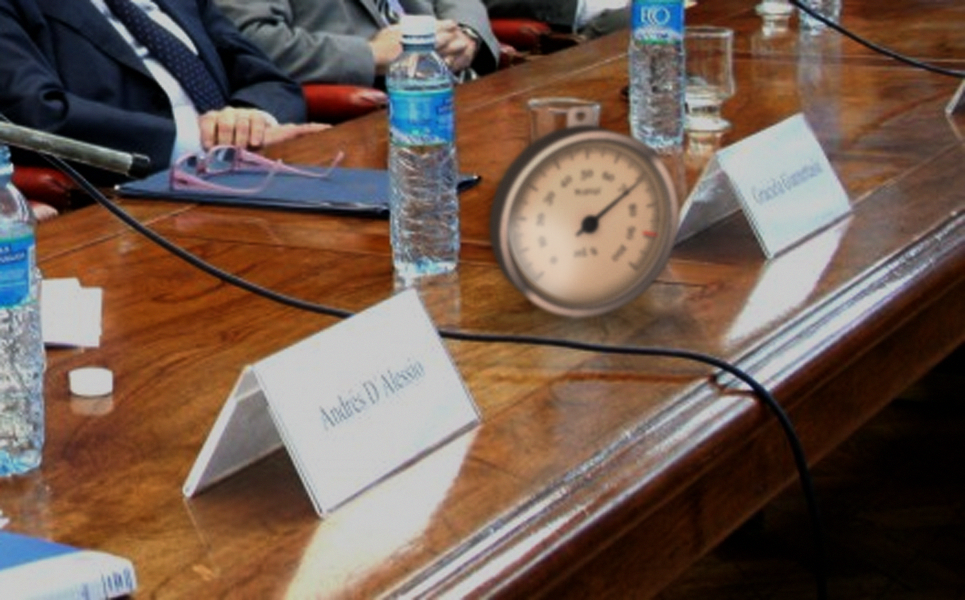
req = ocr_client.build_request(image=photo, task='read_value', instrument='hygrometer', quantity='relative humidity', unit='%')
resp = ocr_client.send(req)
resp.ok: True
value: 70 %
